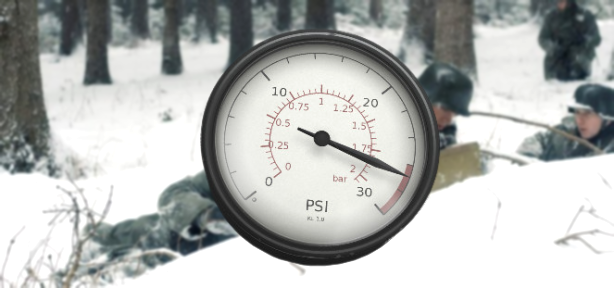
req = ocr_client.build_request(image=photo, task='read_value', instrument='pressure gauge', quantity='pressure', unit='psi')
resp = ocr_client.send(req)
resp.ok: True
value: 27 psi
